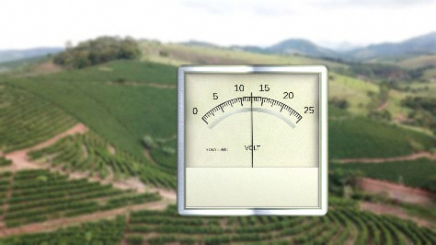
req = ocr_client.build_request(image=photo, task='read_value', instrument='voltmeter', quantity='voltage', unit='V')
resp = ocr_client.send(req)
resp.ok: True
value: 12.5 V
